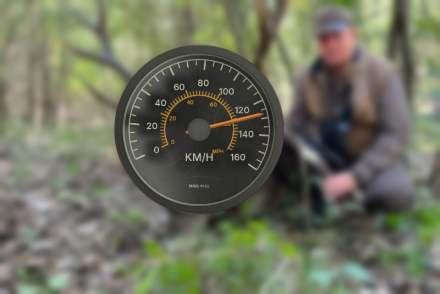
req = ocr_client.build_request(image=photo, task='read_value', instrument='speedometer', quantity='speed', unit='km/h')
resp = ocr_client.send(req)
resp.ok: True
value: 127.5 km/h
